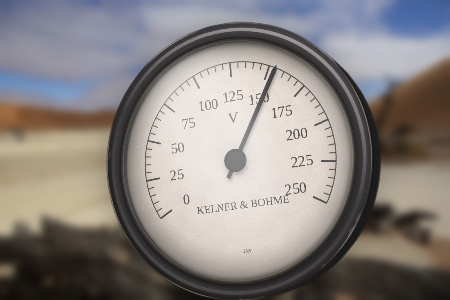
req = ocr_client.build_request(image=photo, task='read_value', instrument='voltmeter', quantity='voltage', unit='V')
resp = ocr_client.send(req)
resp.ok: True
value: 155 V
